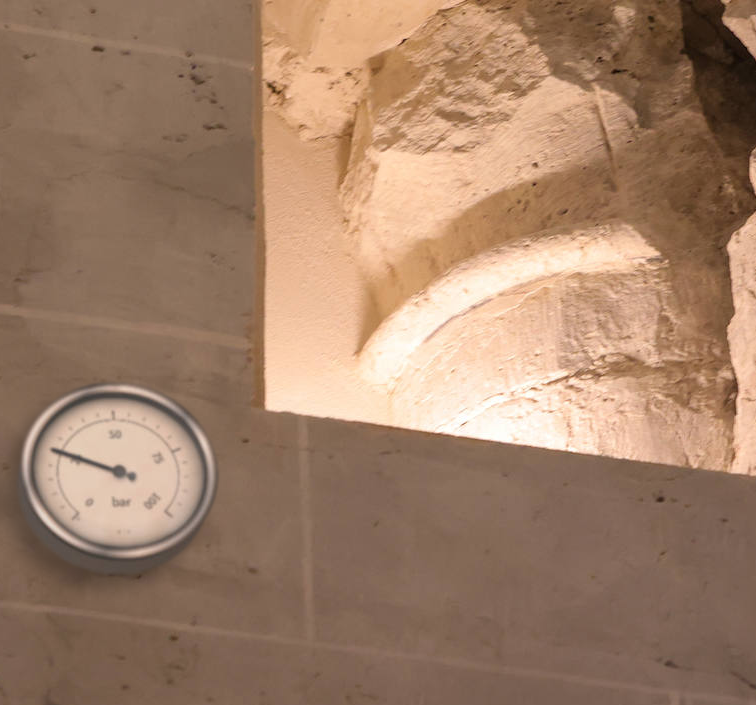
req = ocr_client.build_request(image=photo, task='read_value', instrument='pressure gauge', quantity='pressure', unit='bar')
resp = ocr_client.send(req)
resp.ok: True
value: 25 bar
